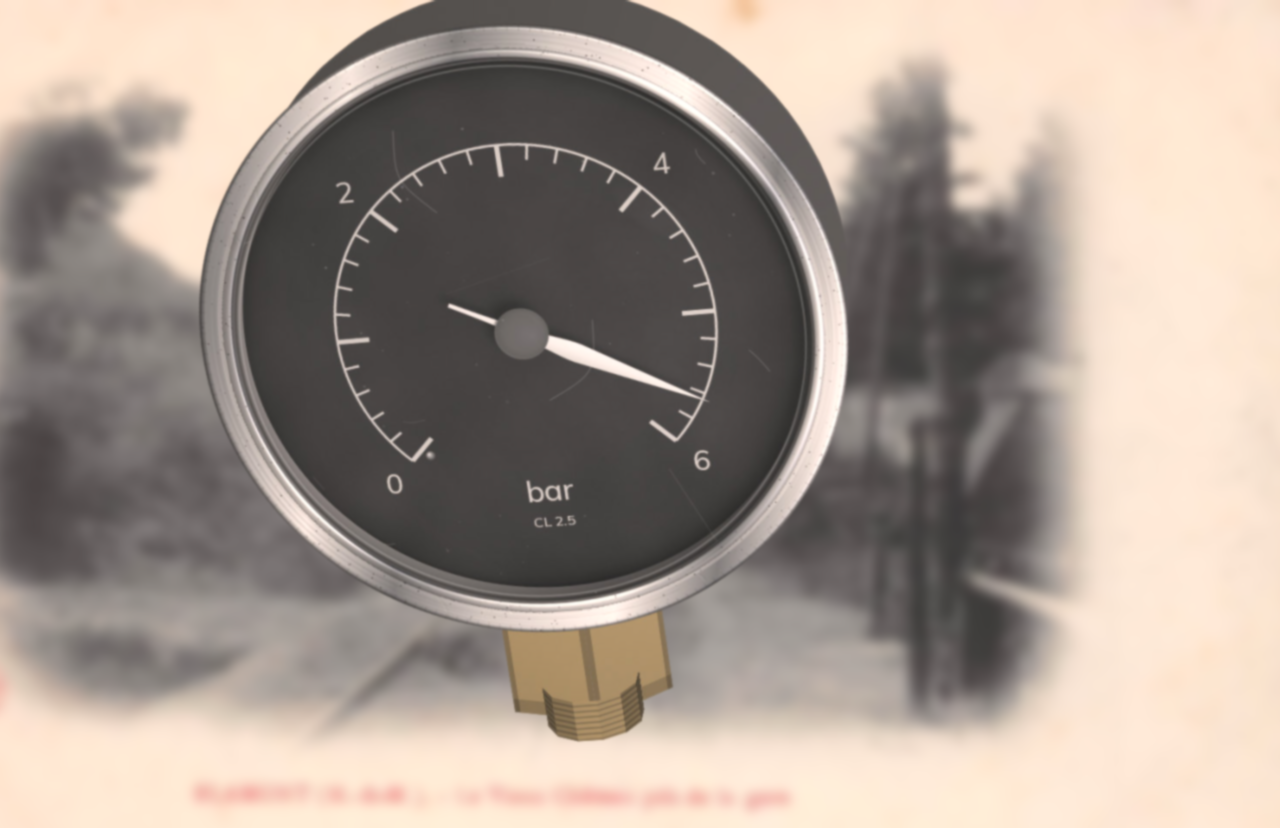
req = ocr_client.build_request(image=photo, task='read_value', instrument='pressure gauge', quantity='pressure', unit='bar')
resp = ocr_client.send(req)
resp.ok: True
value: 5.6 bar
